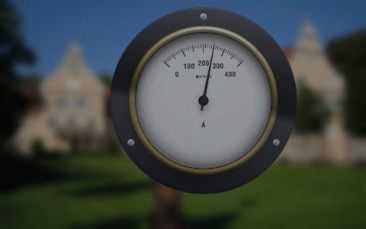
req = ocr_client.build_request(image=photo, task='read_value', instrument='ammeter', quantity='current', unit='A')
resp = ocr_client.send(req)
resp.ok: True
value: 250 A
